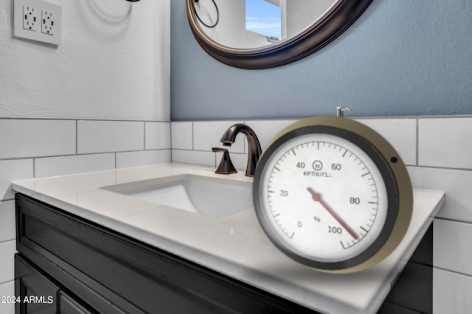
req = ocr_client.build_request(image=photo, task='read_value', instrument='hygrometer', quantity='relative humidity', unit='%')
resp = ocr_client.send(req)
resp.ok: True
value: 94 %
